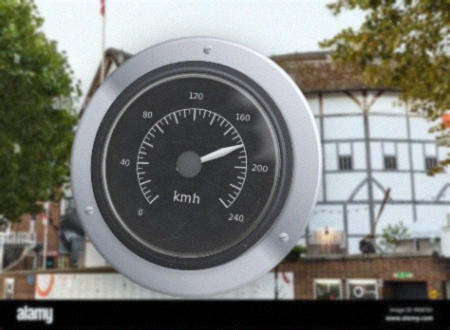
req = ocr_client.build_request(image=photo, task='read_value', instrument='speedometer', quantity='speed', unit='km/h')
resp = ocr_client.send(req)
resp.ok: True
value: 180 km/h
